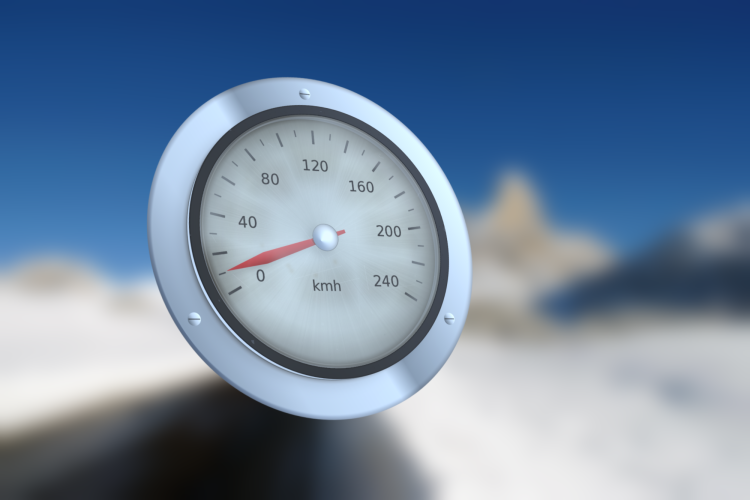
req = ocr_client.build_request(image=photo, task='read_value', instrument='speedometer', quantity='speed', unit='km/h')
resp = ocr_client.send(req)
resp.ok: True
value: 10 km/h
